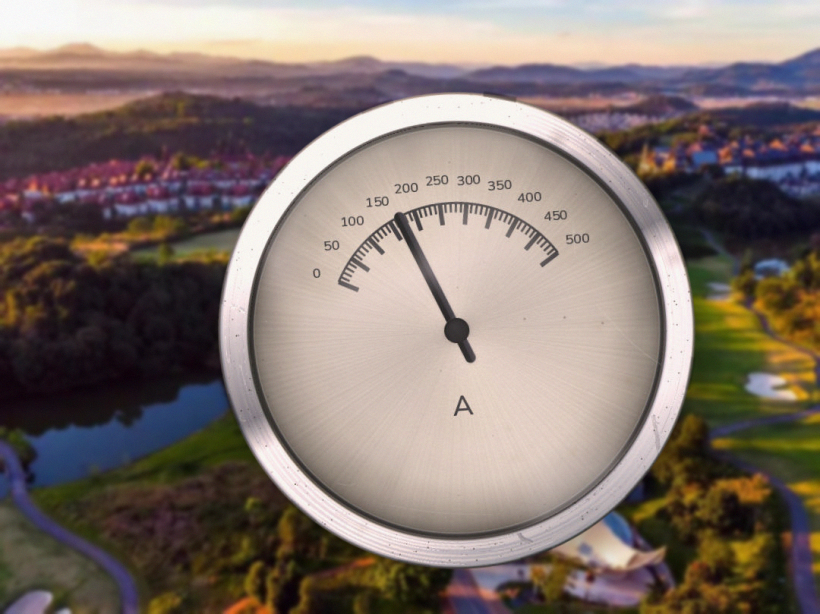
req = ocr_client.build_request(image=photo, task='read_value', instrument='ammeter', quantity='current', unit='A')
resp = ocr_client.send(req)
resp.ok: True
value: 170 A
